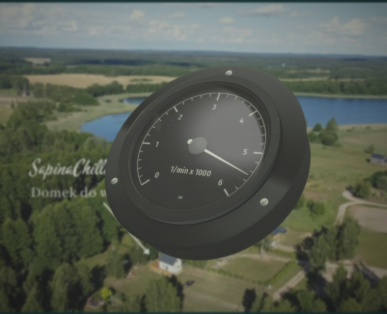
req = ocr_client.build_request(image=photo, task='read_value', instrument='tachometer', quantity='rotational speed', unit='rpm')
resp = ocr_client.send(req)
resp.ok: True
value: 5500 rpm
